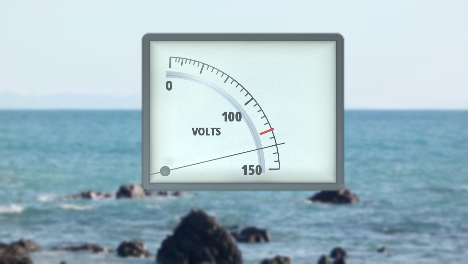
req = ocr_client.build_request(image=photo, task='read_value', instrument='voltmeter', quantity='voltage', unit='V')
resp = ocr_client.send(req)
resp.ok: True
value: 135 V
